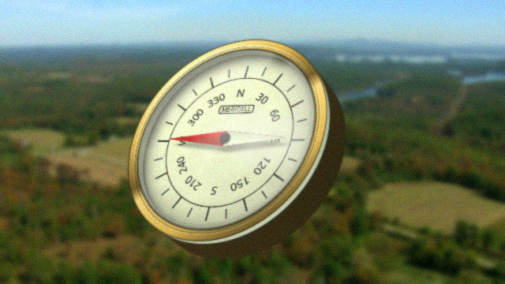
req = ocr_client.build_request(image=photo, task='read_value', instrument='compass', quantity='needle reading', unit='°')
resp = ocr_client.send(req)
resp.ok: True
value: 270 °
